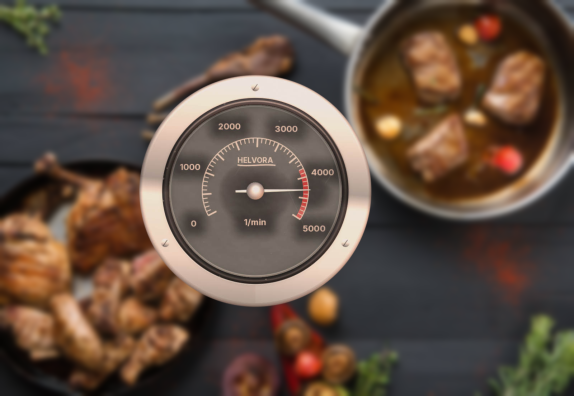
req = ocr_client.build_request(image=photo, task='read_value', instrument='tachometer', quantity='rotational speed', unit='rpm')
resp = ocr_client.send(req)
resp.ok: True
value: 4300 rpm
